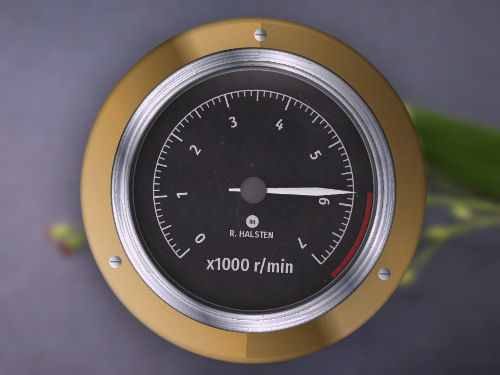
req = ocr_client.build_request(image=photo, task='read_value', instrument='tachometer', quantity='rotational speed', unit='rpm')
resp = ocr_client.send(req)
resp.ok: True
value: 5800 rpm
